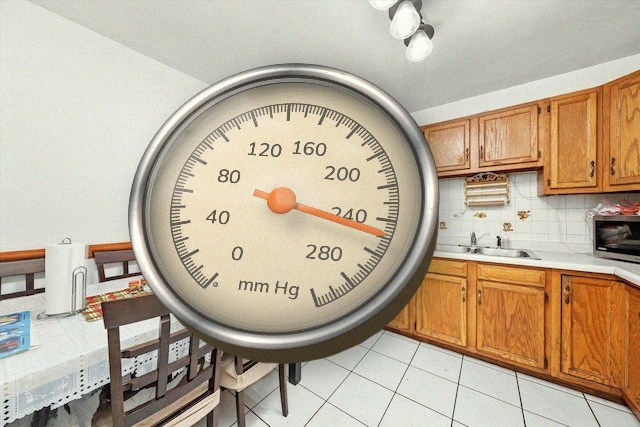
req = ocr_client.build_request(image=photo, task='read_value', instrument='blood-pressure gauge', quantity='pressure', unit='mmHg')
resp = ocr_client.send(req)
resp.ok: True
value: 250 mmHg
